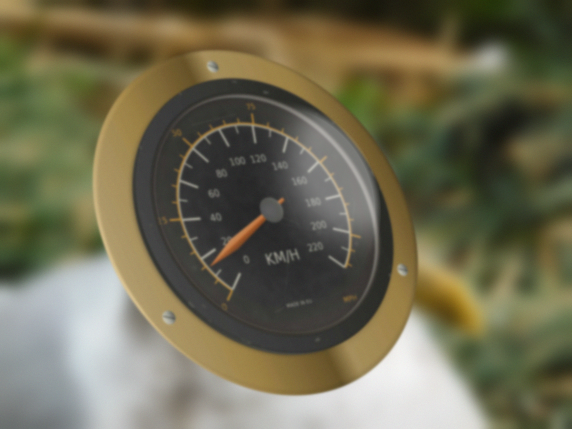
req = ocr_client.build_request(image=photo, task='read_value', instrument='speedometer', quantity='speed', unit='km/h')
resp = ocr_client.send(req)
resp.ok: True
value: 15 km/h
